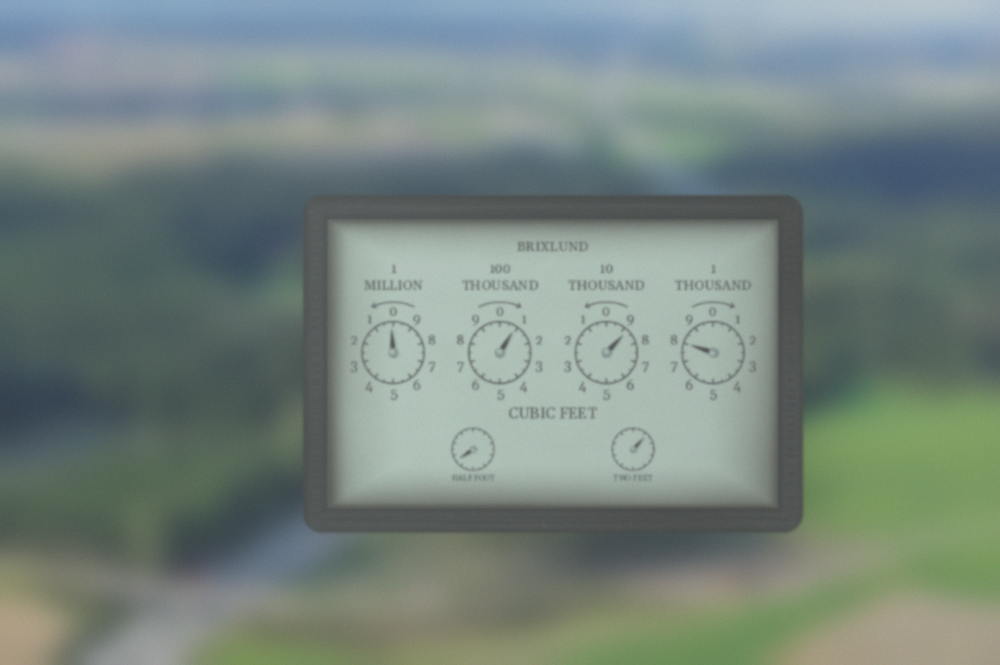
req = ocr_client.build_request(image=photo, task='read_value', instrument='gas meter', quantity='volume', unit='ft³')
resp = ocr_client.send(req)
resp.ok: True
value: 8800 ft³
